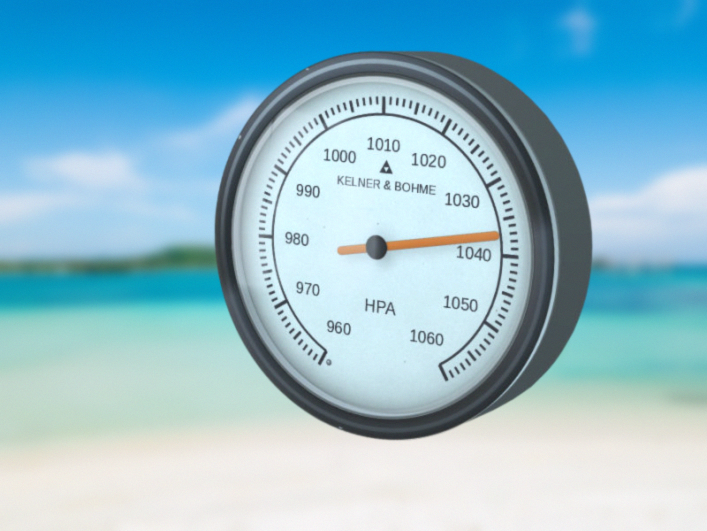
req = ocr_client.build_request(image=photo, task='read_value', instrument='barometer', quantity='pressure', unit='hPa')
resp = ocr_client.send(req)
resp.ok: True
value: 1037 hPa
